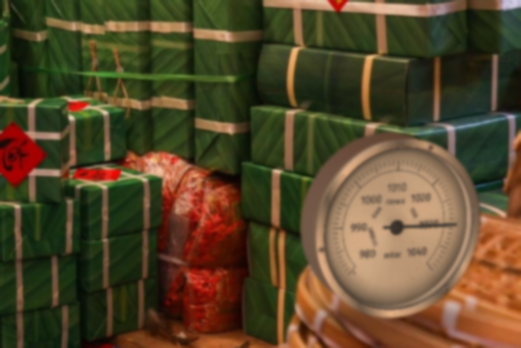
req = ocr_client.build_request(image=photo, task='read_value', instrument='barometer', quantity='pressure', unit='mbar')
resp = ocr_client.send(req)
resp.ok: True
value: 1030 mbar
